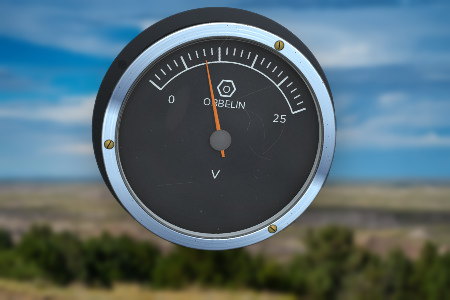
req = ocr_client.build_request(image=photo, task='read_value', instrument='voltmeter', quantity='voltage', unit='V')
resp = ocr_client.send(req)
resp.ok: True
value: 8 V
